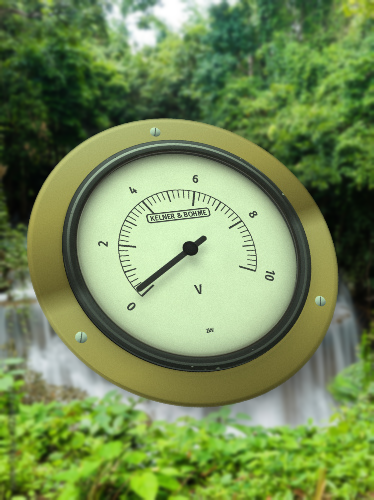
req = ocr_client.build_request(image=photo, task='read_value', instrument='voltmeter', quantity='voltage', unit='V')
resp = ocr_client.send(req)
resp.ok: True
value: 0.2 V
